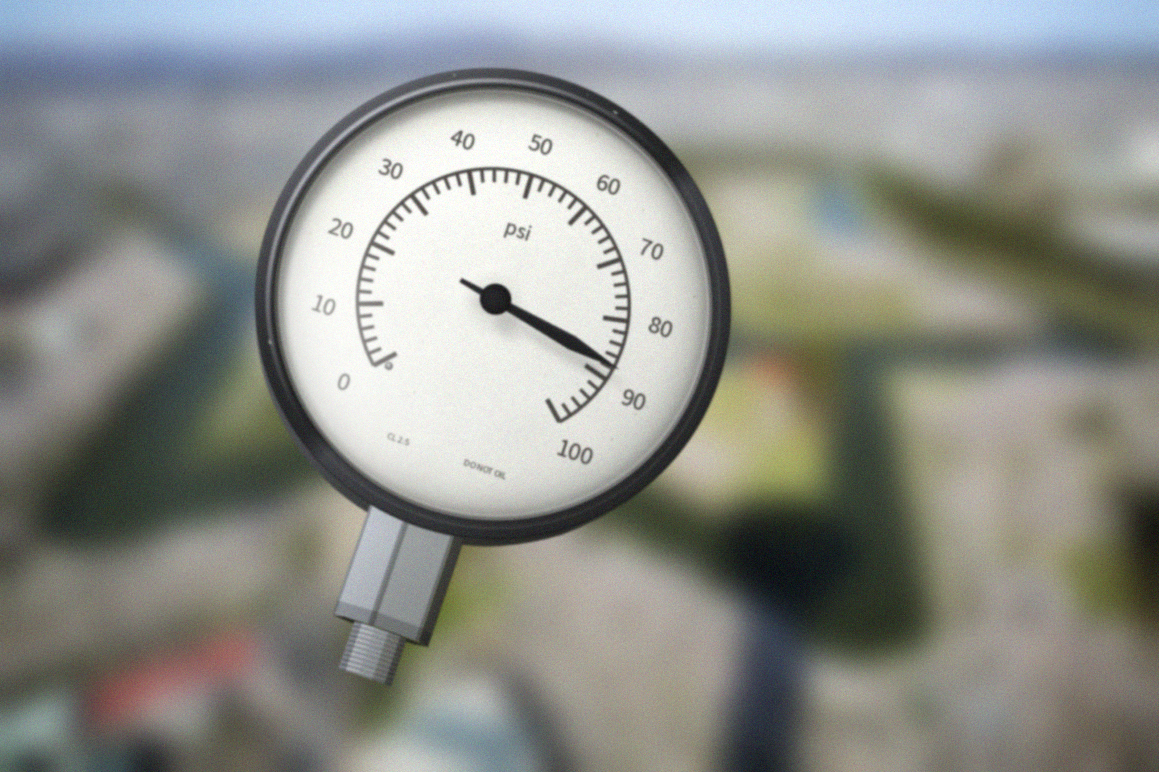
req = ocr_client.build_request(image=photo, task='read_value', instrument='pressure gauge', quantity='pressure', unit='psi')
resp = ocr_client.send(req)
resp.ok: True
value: 88 psi
